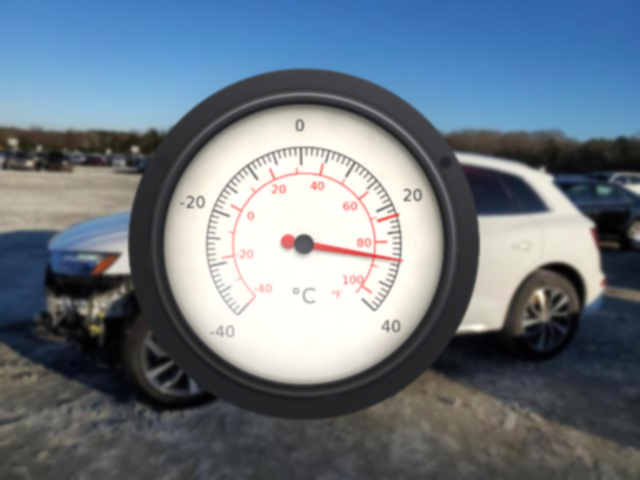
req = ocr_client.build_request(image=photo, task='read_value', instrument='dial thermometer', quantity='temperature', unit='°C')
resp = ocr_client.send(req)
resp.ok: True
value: 30 °C
